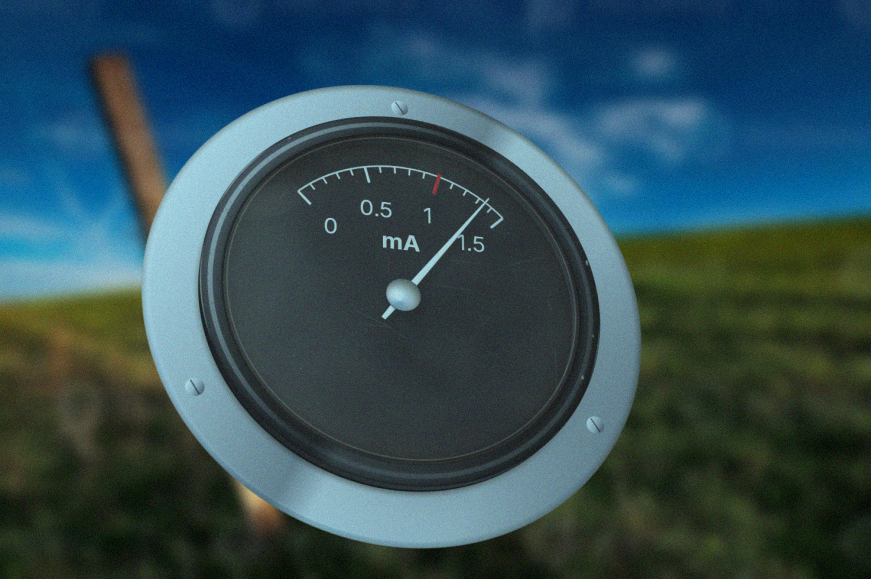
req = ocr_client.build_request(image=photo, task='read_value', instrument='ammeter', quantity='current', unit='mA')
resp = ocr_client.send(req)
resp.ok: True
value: 1.35 mA
